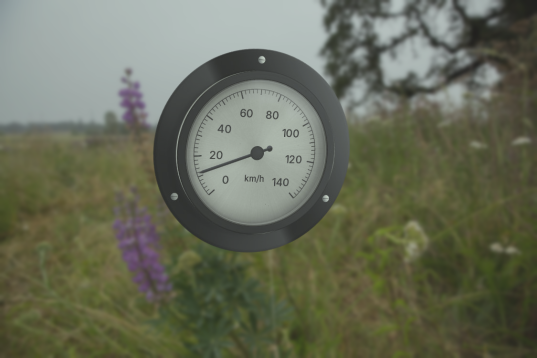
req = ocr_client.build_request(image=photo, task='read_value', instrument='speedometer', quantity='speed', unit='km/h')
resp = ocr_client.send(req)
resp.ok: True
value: 12 km/h
